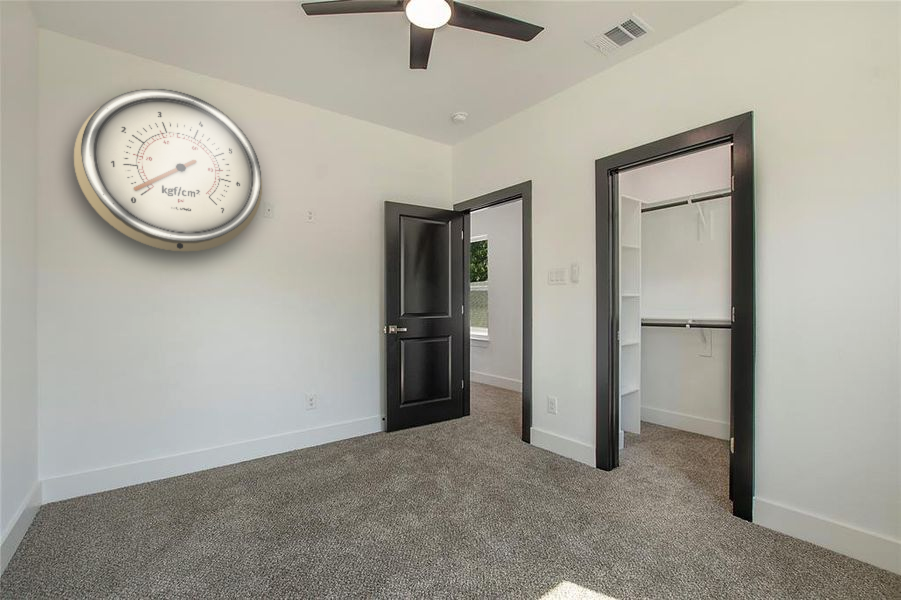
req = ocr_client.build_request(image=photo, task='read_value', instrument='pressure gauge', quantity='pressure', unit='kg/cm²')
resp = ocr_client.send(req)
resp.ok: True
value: 0.2 kg/cm²
